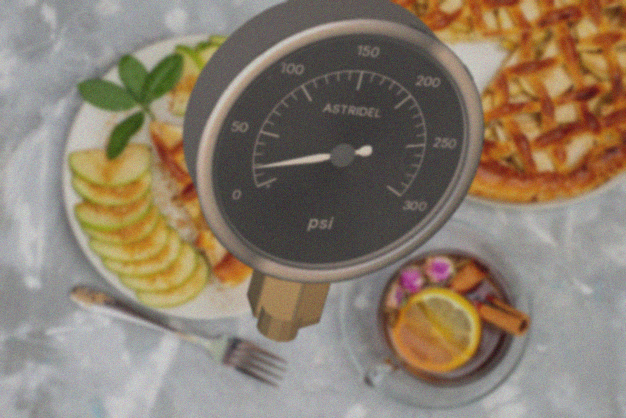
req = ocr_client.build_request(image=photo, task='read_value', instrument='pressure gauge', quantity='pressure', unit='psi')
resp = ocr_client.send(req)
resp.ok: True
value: 20 psi
